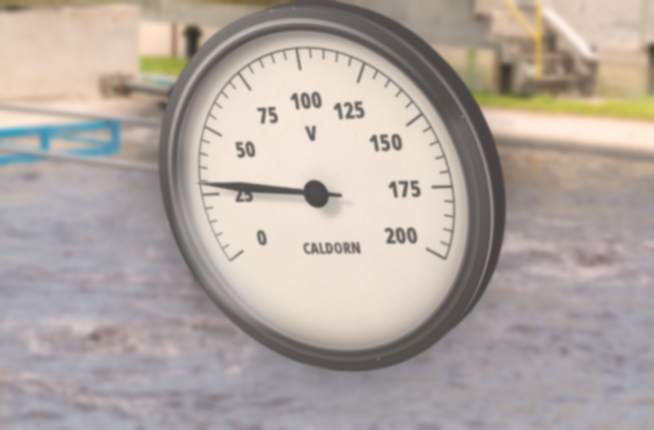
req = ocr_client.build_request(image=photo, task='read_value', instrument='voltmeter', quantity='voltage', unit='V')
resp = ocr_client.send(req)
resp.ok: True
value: 30 V
